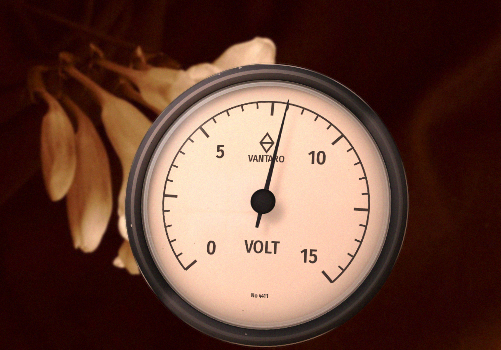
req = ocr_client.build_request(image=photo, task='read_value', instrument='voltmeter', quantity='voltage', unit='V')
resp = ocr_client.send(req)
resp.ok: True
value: 8 V
